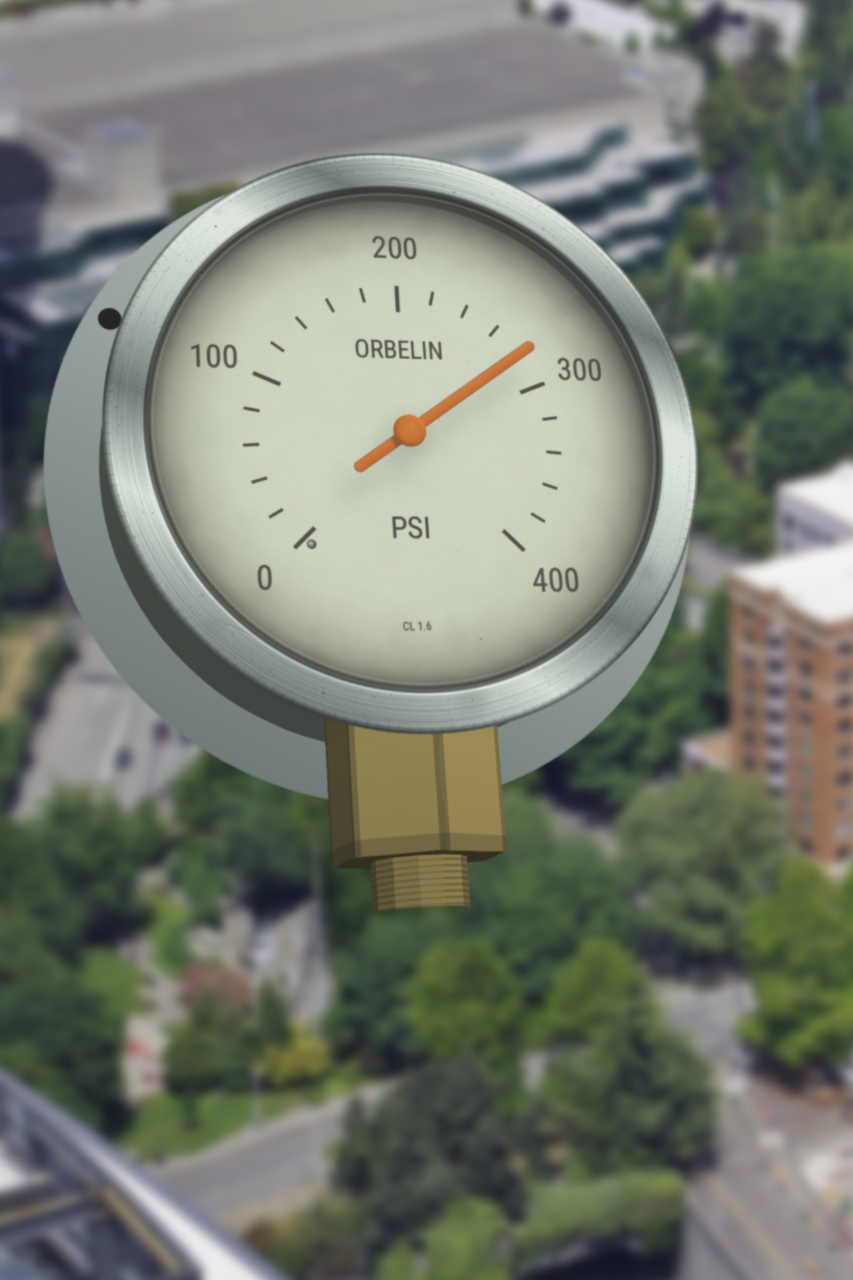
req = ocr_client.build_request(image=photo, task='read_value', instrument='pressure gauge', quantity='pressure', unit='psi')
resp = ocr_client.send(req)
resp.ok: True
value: 280 psi
